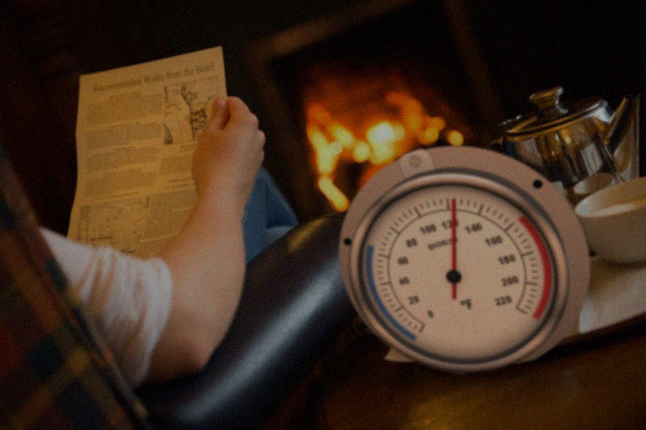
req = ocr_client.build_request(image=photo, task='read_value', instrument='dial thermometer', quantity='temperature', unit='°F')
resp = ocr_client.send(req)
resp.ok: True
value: 124 °F
